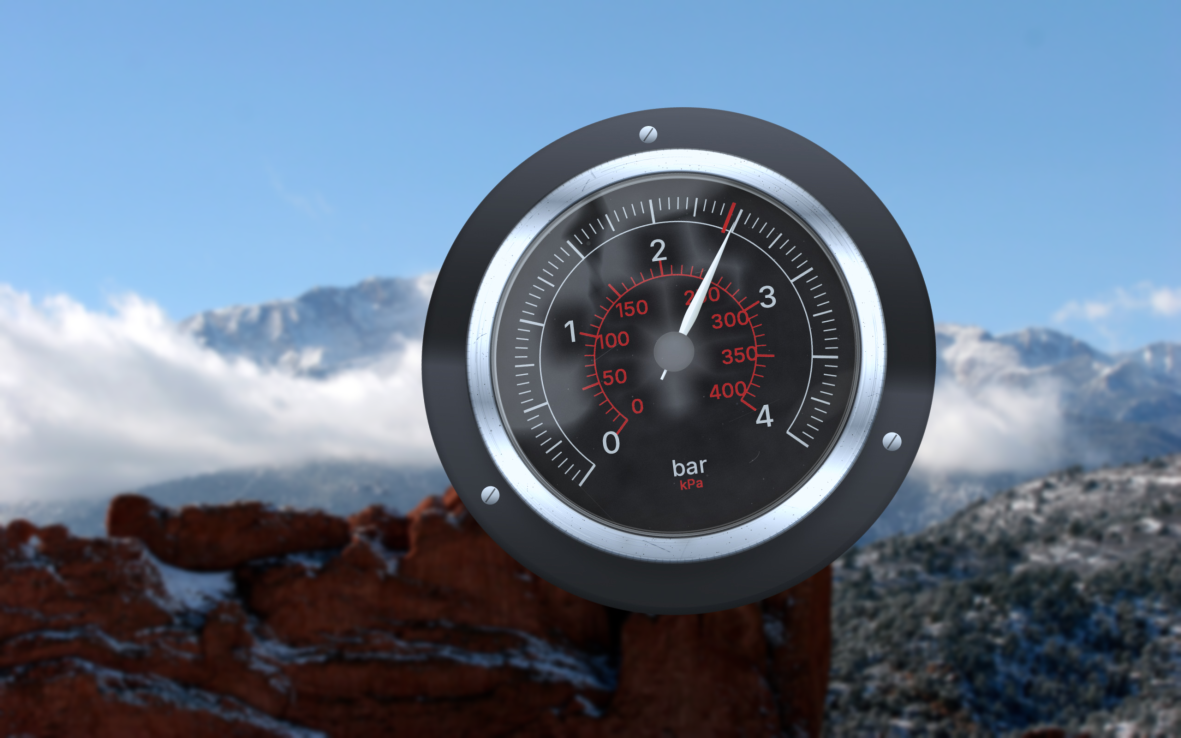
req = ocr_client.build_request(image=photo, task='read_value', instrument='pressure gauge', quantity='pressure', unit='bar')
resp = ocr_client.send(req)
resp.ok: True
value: 2.5 bar
